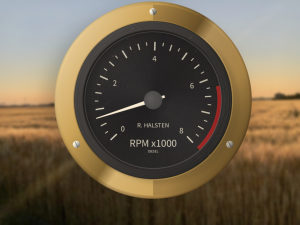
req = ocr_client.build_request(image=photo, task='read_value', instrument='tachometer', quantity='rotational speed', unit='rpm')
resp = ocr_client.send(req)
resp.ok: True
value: 750 rpm
